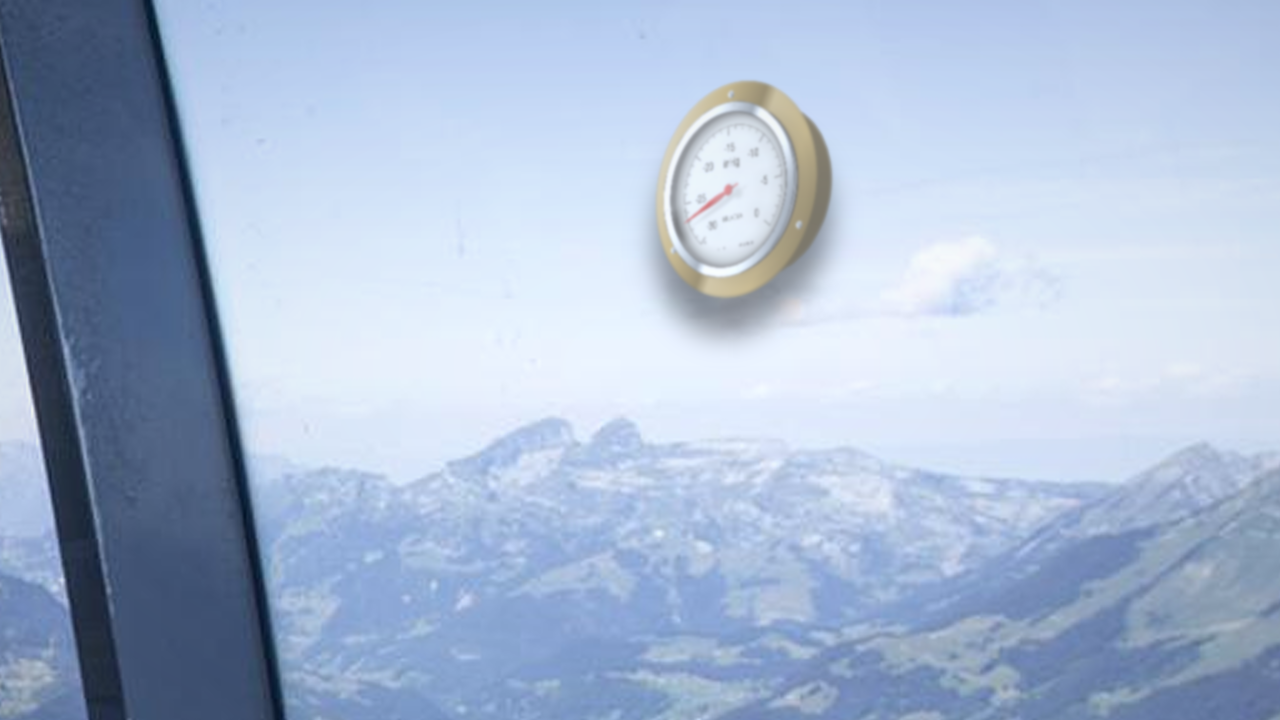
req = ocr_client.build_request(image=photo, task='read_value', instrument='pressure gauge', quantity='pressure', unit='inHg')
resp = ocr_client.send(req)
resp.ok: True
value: -27 inHg
